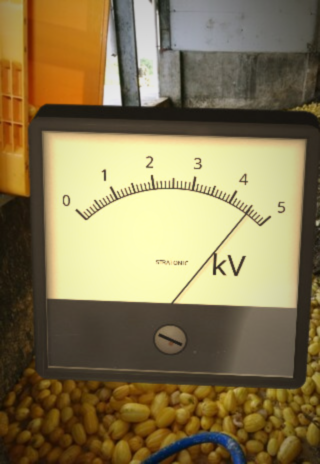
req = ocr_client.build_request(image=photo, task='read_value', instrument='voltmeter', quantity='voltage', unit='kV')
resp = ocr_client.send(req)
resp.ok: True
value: 4.5 kV
